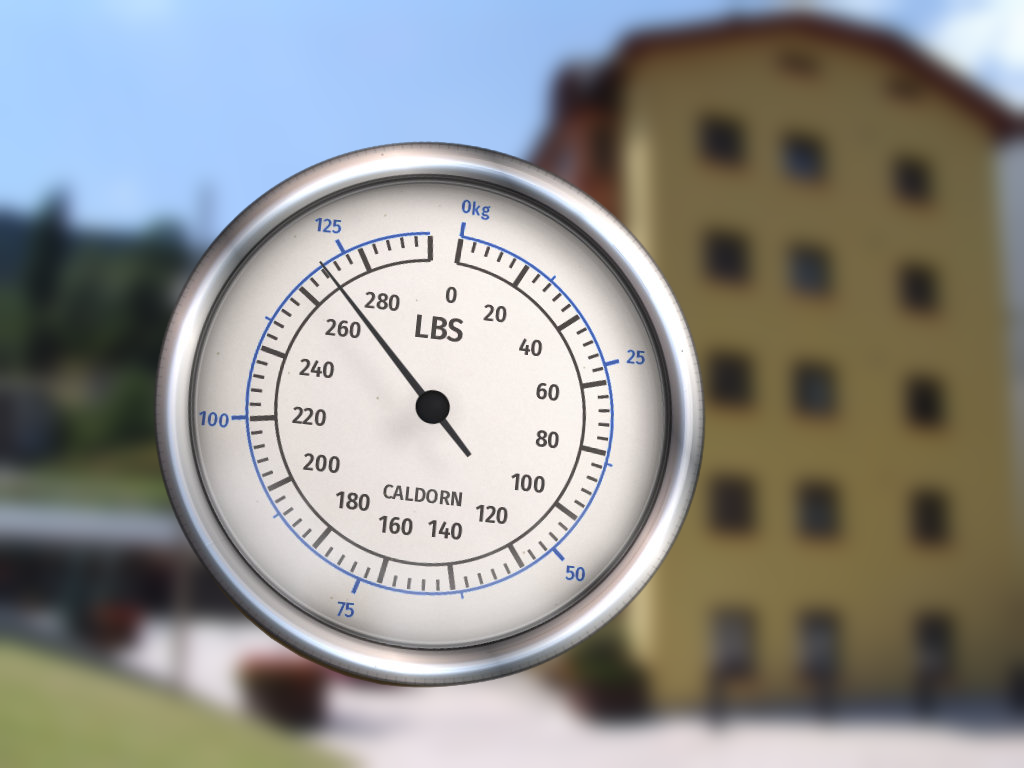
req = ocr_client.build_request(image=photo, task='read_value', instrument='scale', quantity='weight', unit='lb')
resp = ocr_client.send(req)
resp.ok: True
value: 268 lb
